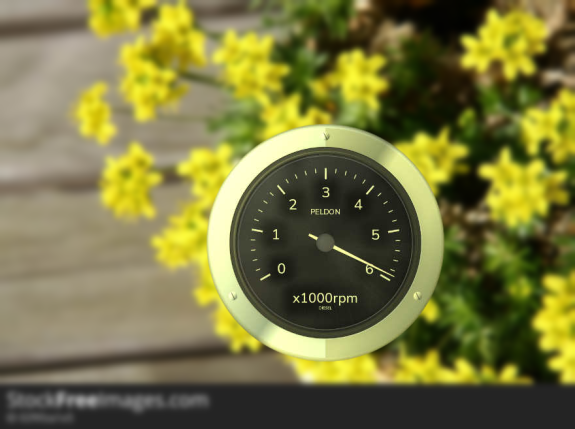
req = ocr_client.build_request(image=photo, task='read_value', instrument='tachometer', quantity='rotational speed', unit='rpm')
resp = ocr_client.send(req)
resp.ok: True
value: 5900 rpm
